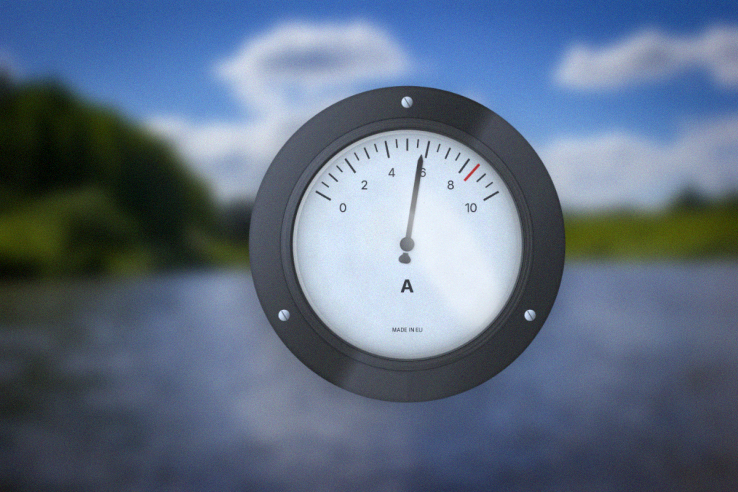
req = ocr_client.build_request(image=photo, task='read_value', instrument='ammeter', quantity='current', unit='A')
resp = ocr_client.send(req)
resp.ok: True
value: 5.75 A
